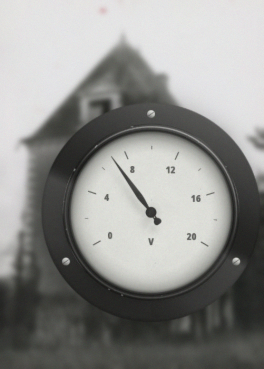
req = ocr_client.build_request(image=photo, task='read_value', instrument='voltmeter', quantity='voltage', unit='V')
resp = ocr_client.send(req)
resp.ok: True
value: 7 V
